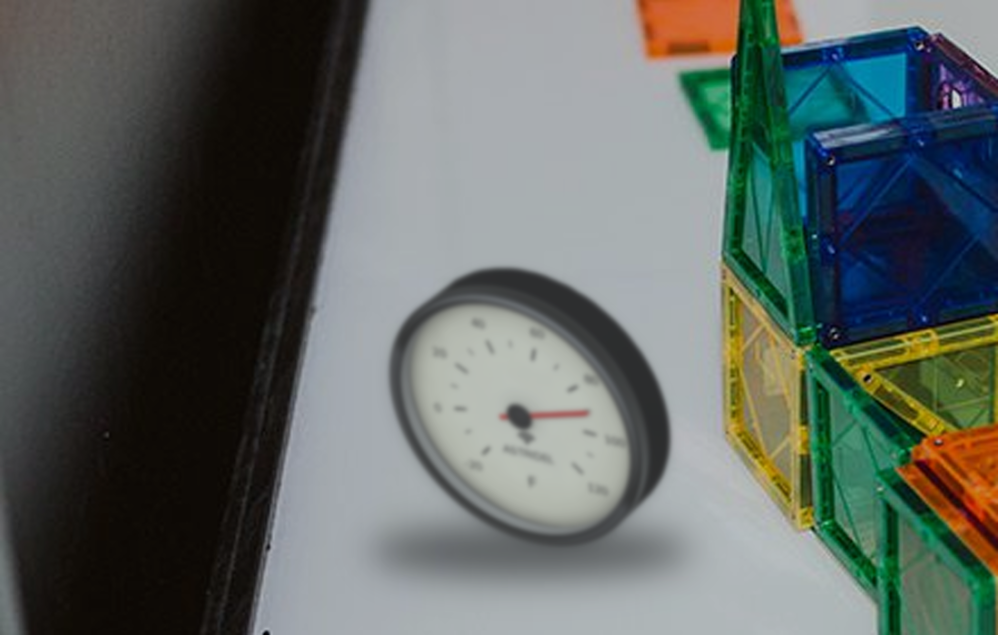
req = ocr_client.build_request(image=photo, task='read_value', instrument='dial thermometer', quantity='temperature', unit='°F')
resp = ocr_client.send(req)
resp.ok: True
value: 90 °F
